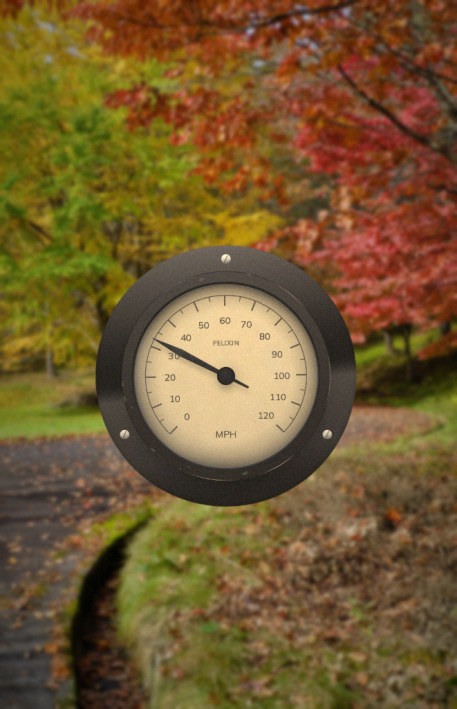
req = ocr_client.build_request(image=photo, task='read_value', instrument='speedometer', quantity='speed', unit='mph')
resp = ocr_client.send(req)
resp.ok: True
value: 32.5 mph
